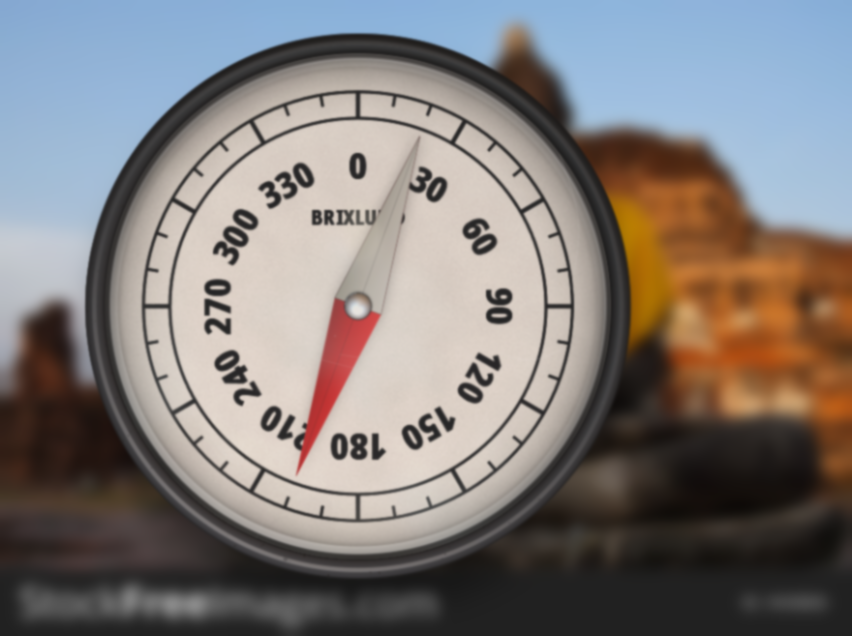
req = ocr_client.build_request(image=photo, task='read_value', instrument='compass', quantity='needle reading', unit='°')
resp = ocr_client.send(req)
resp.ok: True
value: 200 °
